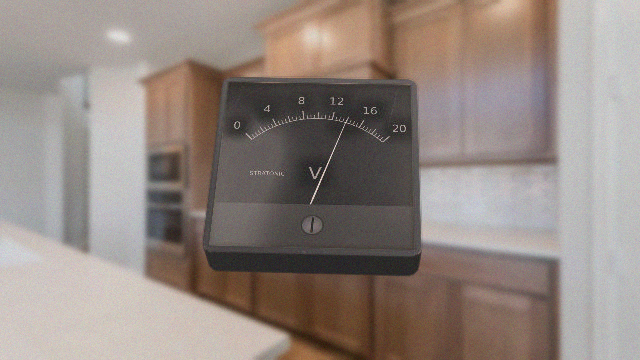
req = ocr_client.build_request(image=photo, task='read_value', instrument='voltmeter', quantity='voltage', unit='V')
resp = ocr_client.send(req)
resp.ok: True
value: 14 V
